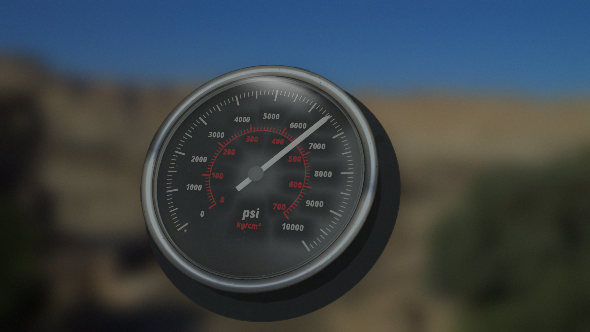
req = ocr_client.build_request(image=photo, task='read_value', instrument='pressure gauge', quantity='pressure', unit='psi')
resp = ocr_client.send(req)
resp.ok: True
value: 6500 psi
